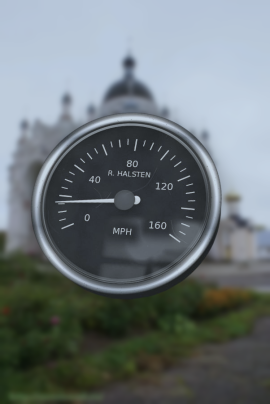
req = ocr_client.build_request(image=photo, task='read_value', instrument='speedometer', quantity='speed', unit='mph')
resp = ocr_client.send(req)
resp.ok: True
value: 15 mph
